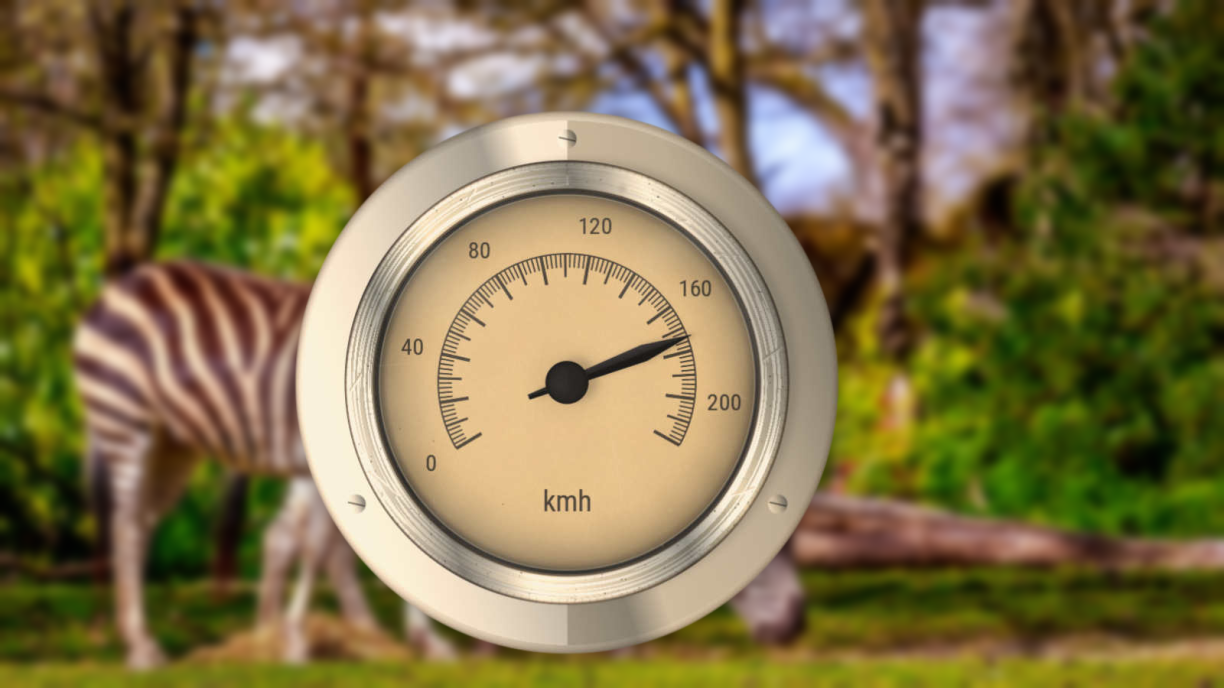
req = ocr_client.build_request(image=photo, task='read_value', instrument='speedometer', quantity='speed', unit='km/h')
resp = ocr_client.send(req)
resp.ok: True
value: 174 km/h
